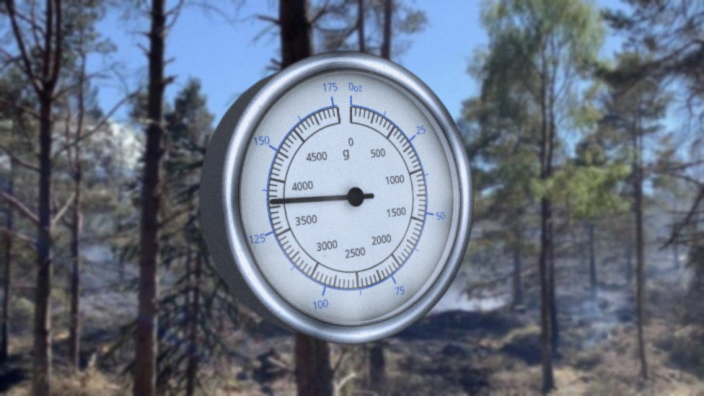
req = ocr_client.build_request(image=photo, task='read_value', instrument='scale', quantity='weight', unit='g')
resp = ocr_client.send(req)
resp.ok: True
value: 3800 g
